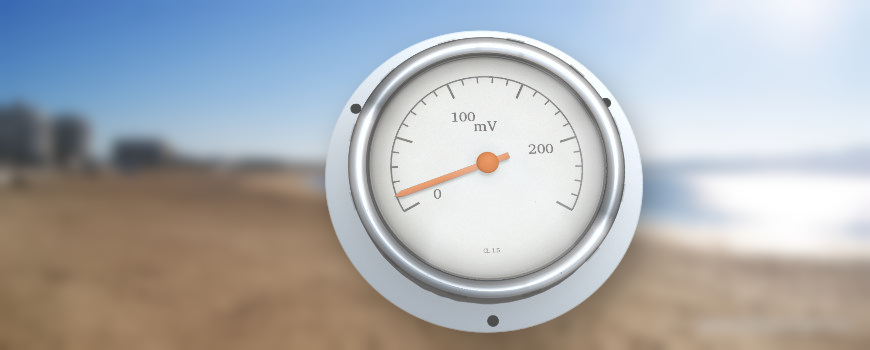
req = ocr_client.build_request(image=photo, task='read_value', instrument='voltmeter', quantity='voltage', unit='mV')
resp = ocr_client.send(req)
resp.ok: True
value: 10 mV
